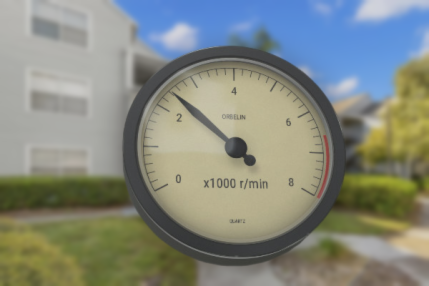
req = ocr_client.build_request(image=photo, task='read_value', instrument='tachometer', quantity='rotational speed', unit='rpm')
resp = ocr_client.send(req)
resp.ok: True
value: 2400 rpm
